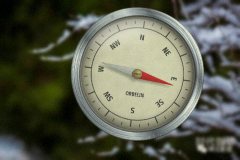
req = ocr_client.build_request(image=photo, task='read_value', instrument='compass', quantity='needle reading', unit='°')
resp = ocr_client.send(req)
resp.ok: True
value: 100 °
